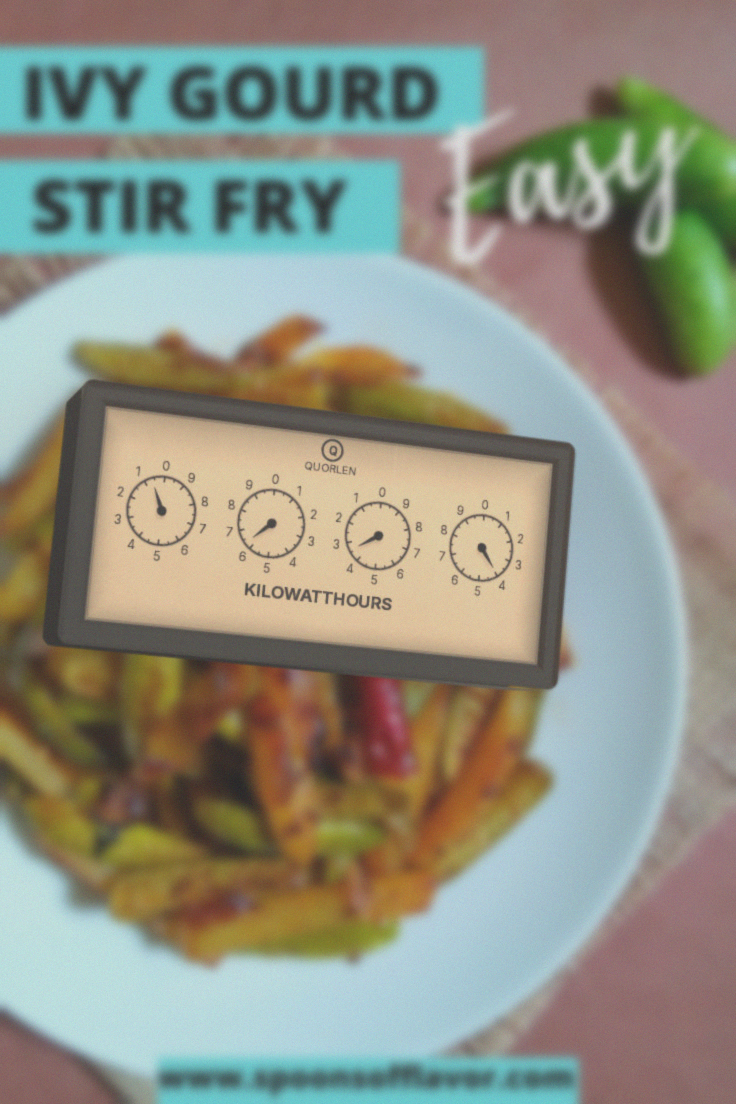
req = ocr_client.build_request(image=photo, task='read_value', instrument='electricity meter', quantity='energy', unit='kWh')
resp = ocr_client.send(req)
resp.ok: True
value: 634 kWh
